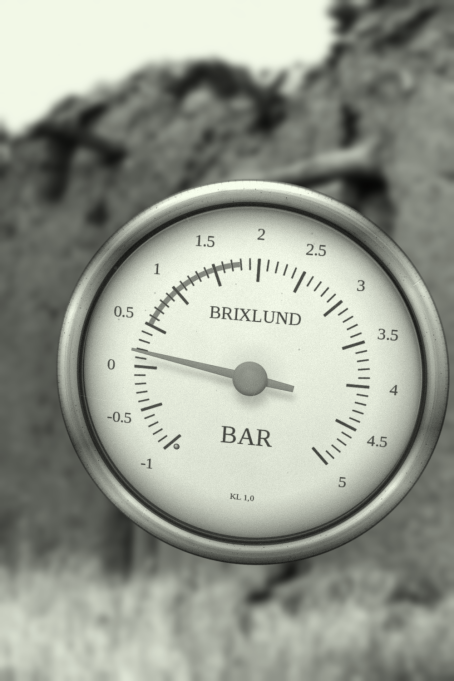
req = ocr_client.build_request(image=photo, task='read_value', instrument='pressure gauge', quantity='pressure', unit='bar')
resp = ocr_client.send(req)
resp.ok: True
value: 0.2 bar
